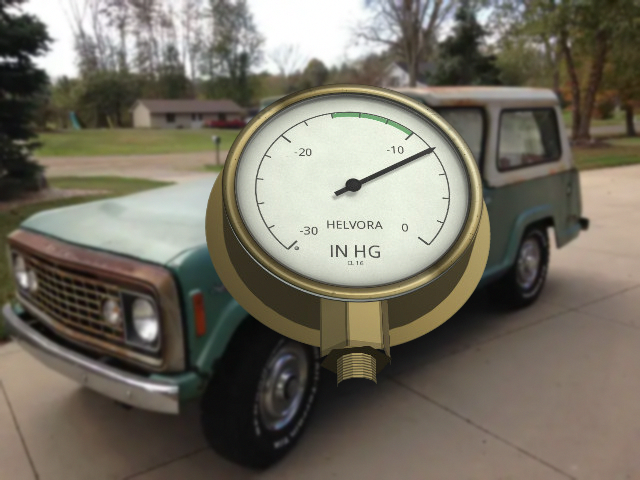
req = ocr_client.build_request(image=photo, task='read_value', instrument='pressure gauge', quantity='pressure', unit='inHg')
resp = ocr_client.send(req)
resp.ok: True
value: -8 inHg
